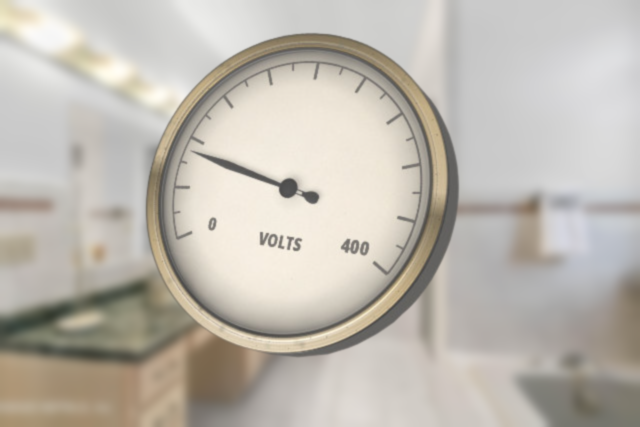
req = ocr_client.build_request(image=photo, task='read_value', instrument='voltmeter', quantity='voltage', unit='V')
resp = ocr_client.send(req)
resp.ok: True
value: 70 V
